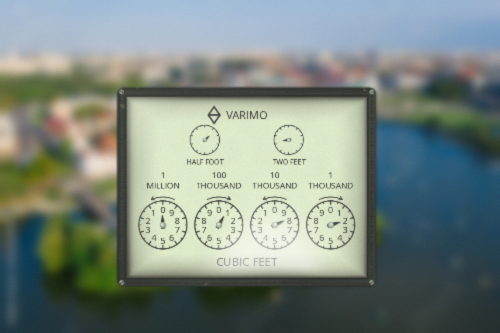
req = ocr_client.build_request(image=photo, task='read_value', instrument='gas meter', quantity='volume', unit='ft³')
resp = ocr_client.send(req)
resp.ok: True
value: 8200 ft³
